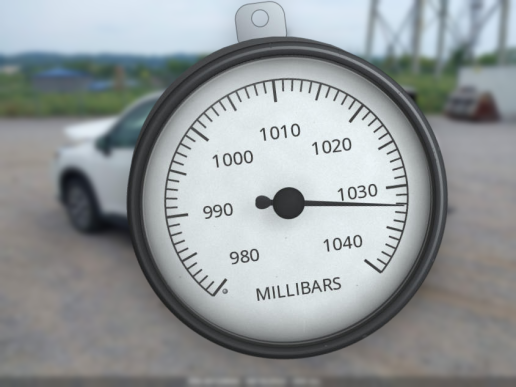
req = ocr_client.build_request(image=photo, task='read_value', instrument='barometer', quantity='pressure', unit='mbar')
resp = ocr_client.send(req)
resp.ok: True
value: 1032 mbar
